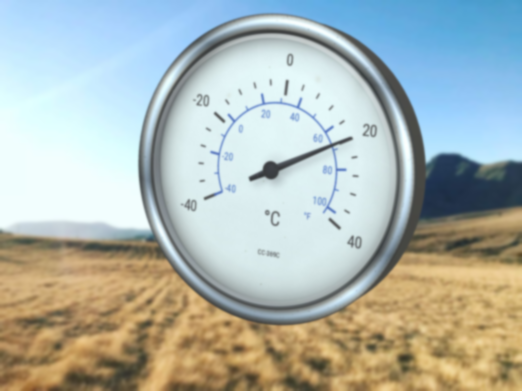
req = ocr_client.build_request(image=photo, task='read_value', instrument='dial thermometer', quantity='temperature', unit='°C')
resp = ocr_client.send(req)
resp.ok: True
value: 20 °C
